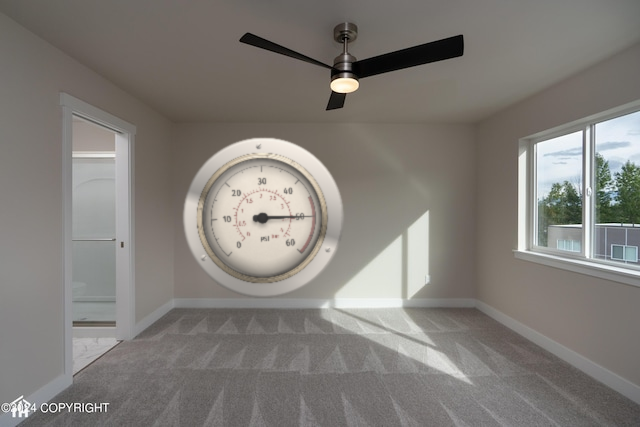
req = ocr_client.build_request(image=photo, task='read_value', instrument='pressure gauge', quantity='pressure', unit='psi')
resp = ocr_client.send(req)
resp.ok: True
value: 50 psi
